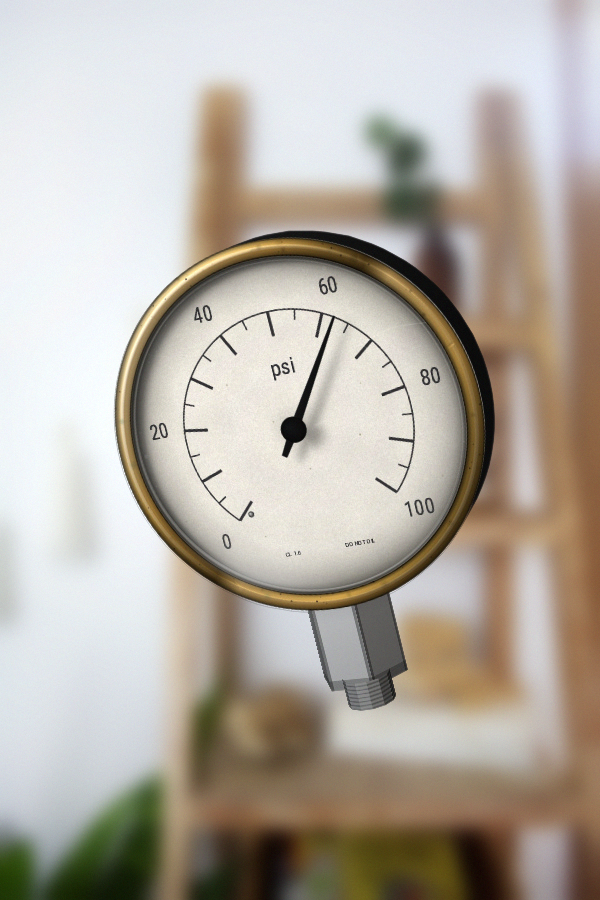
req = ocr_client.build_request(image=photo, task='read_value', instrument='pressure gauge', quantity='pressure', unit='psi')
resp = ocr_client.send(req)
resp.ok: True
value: 62.5 psi
